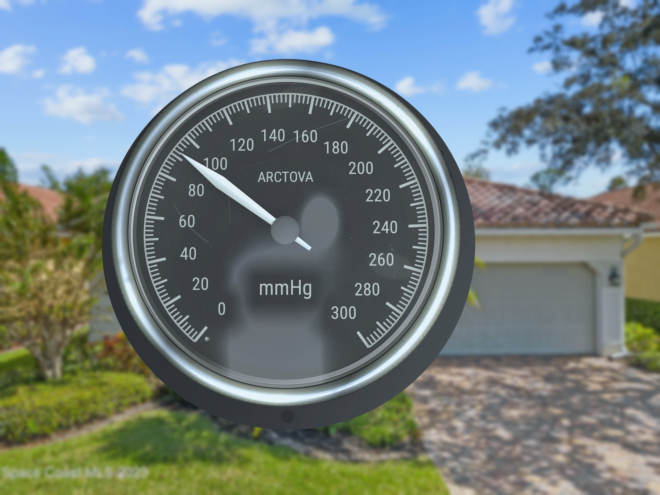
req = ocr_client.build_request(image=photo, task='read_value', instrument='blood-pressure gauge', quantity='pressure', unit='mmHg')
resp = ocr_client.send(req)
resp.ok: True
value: 92 mmHg
